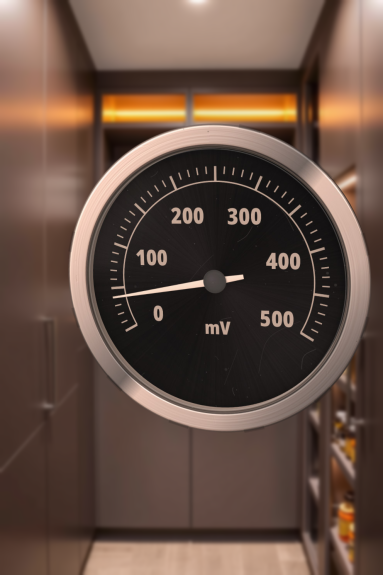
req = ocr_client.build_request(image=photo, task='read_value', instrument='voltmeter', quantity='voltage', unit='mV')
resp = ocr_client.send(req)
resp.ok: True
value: 40 mV
